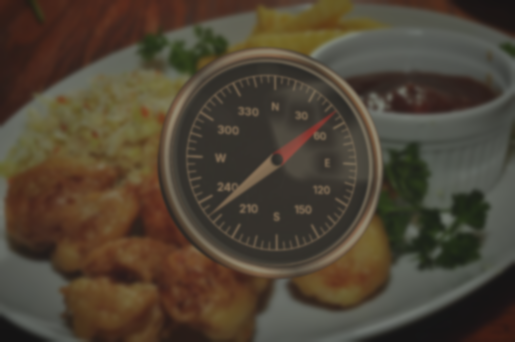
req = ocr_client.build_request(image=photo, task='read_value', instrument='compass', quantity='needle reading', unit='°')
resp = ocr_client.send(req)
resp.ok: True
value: 50 °
